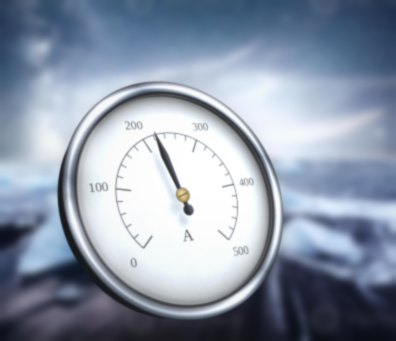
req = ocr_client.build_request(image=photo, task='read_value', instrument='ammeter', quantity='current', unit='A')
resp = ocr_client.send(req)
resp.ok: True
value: 220 A
